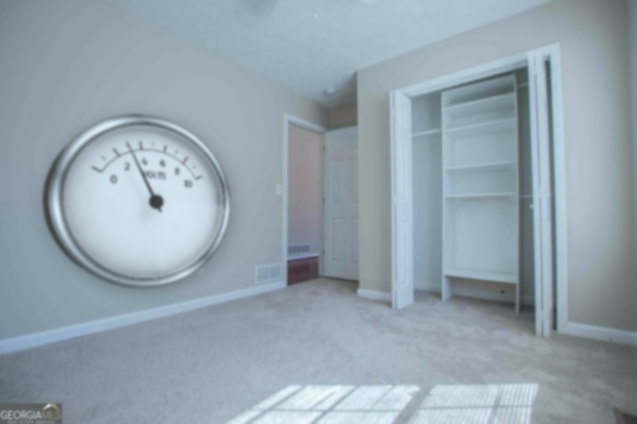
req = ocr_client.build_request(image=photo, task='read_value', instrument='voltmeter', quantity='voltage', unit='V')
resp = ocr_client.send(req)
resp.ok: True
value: 3 V
